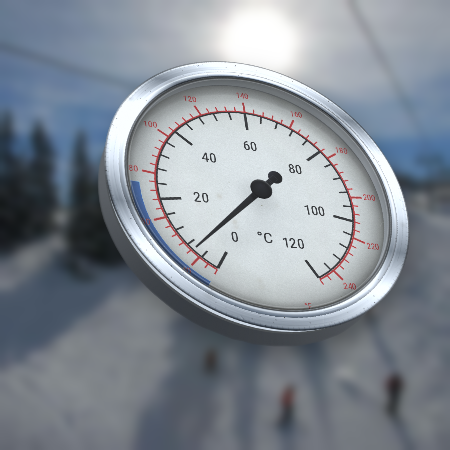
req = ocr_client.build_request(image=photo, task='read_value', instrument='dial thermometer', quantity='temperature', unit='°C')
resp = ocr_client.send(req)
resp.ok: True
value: 6 °C
